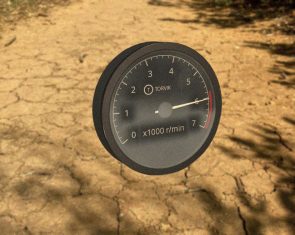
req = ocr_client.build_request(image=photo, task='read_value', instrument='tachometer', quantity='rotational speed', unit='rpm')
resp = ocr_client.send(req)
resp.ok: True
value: 6000 rpm
